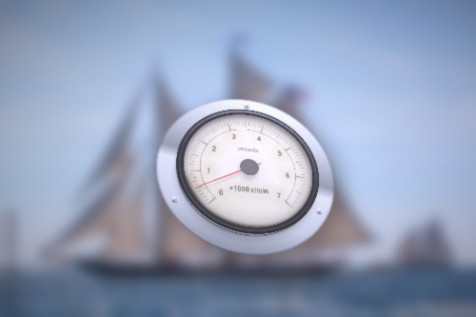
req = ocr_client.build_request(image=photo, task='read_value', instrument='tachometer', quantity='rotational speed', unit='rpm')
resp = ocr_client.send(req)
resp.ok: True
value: 500 rpm
